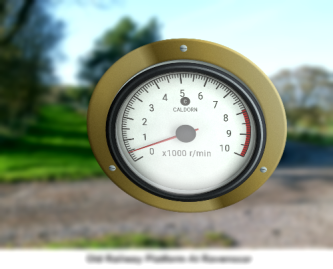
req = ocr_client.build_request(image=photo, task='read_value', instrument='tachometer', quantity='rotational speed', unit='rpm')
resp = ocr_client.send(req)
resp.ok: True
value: 500 rpm
